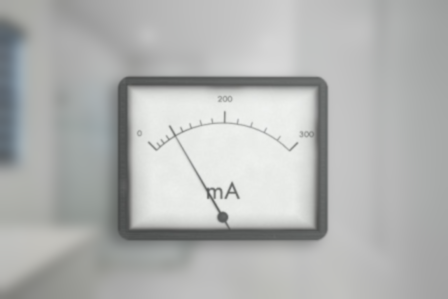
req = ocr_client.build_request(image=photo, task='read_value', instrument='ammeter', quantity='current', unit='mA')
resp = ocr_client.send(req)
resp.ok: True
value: 100 mA
